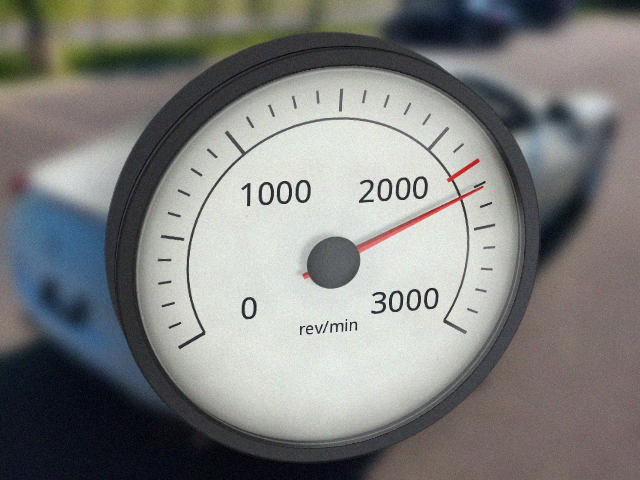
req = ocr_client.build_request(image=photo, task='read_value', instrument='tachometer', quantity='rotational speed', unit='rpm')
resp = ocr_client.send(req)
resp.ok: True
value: 2300 rpm
